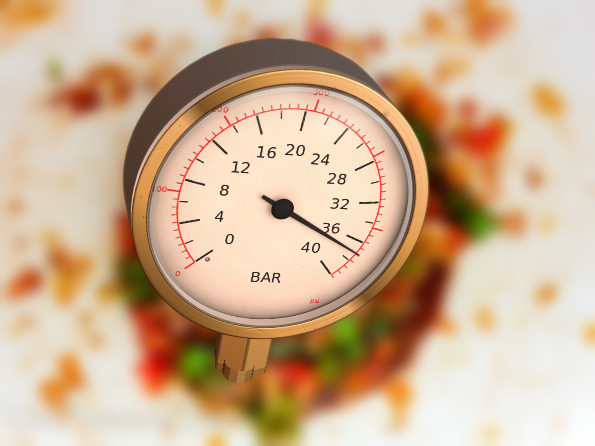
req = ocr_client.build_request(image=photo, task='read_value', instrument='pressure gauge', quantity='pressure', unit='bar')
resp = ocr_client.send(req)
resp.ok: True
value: 37 bar
